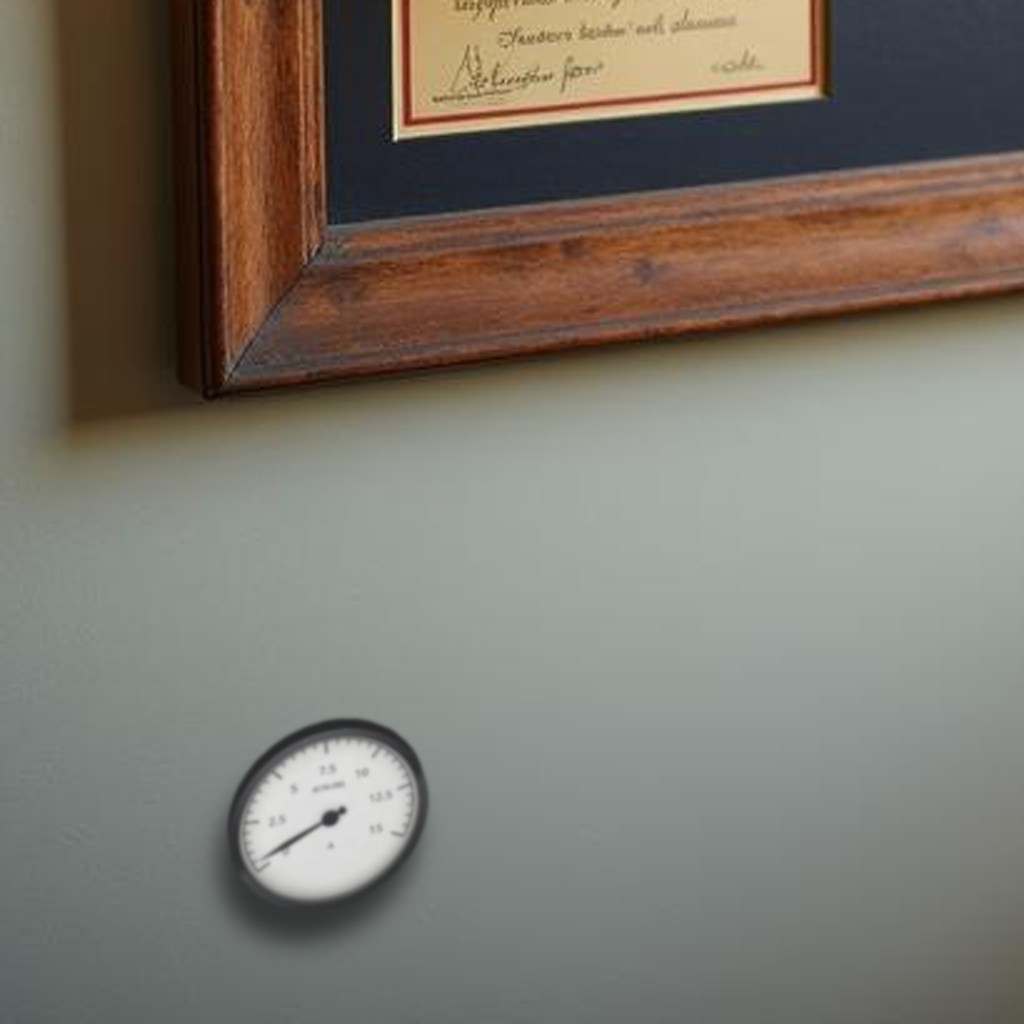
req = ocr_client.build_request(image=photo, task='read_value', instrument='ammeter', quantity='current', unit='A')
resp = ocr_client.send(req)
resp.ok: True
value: 0.5 A
